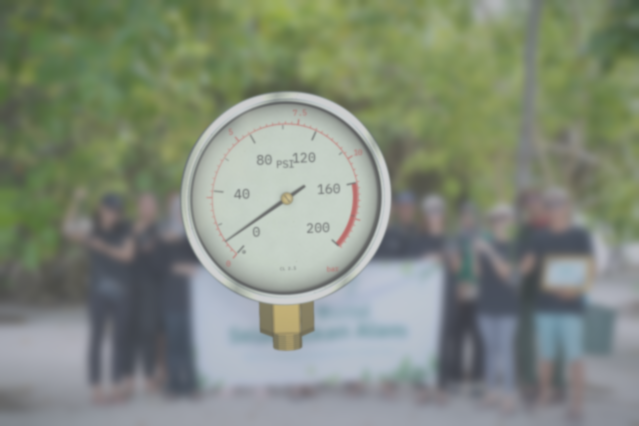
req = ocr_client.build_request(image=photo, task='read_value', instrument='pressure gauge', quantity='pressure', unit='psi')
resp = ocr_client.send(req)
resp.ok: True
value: 10 psi
